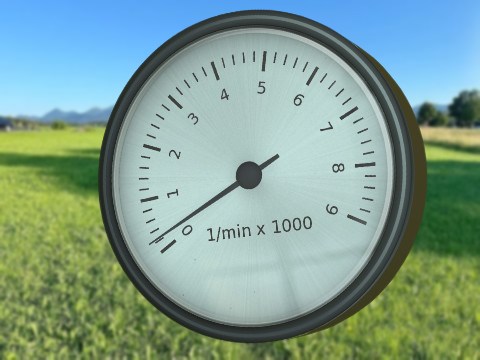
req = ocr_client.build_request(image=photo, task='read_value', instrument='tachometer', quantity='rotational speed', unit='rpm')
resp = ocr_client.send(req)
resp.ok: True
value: 200 rpm
